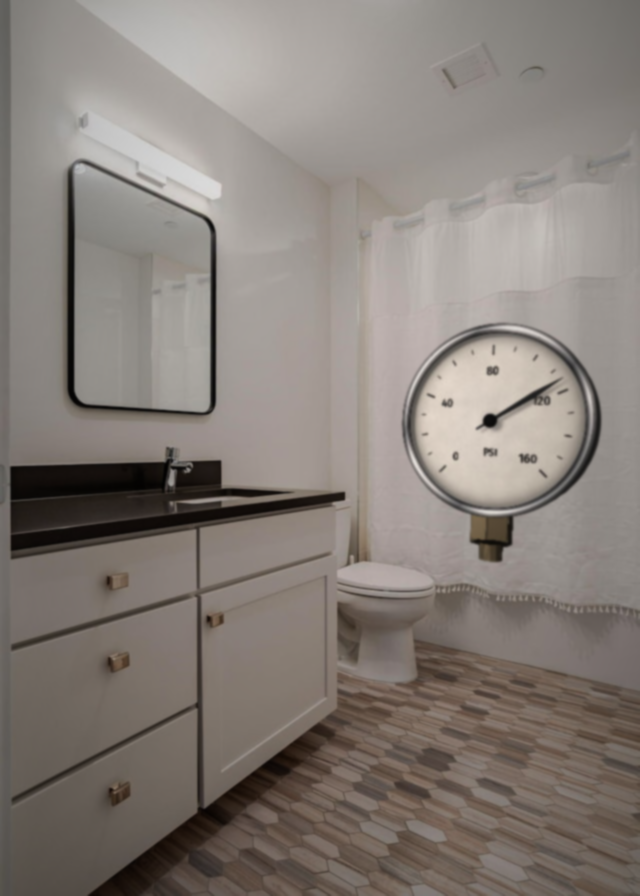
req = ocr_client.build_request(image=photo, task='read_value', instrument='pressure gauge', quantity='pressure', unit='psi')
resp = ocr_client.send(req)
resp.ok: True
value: 115 psi
